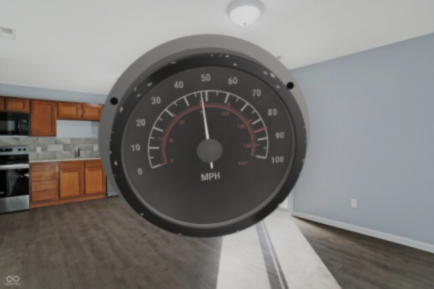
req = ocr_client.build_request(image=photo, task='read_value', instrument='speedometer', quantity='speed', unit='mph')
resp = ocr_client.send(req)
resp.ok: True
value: 47.5 mph
